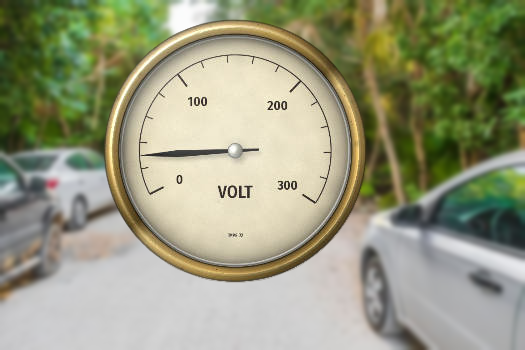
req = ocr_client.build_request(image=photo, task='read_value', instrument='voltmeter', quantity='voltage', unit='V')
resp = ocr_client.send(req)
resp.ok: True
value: 30 V
